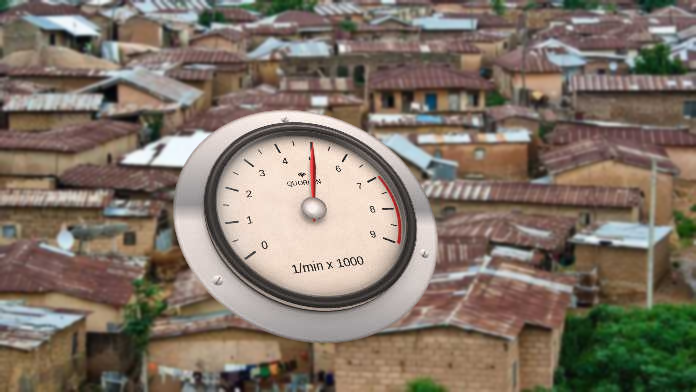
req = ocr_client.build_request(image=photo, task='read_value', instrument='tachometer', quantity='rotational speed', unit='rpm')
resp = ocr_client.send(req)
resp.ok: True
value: 5000 rpm
